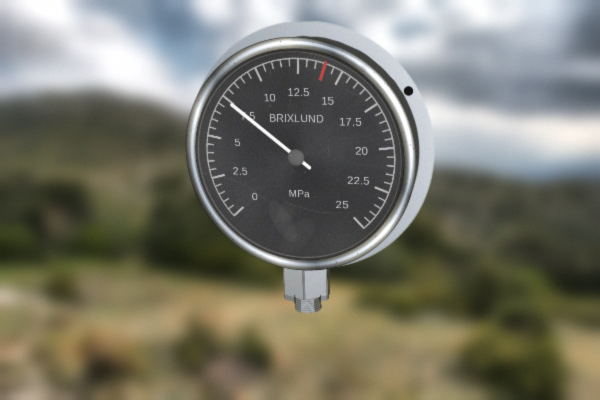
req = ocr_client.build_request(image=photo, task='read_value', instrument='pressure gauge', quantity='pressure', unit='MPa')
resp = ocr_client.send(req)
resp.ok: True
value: 7.5 MPa
